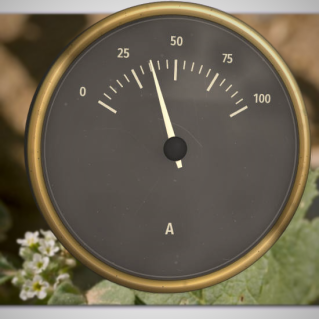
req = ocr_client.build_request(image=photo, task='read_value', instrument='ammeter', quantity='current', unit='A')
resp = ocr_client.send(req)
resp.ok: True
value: 35 A
